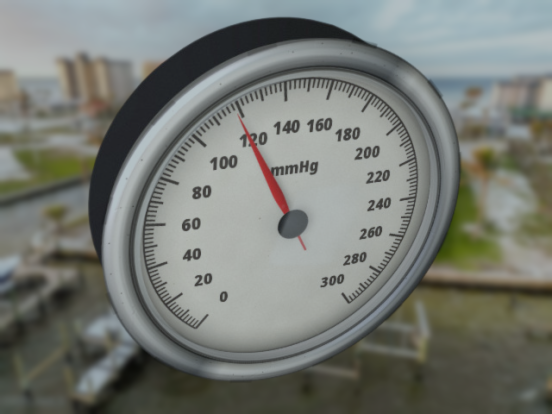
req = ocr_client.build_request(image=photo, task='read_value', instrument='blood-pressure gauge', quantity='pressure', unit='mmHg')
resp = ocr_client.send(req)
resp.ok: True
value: 118 mmHg
